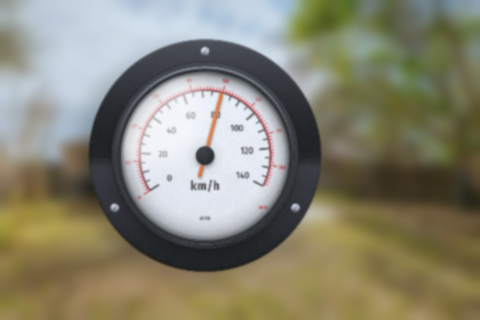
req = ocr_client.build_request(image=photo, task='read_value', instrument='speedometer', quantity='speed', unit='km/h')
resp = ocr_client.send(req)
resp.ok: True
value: 80 km/h
